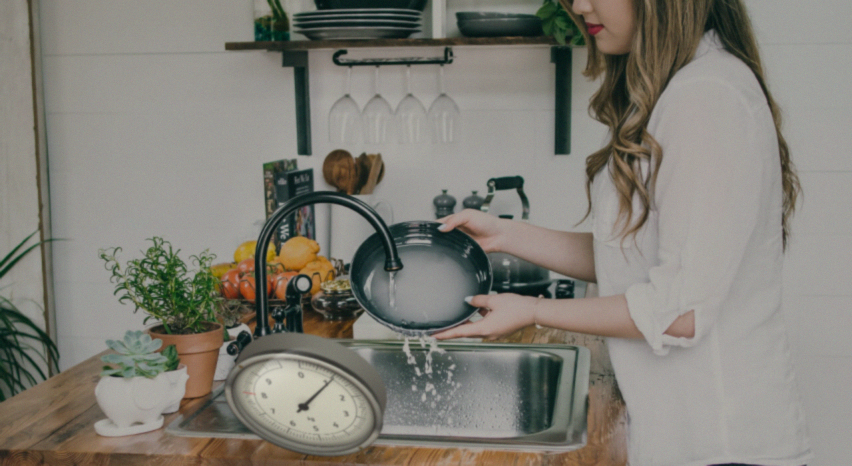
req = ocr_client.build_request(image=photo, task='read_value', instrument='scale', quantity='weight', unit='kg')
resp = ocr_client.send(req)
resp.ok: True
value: 1 kg
